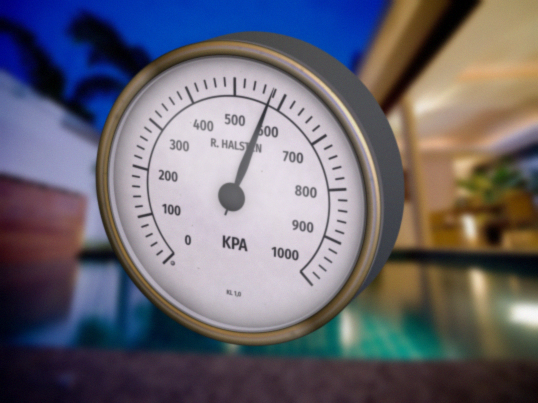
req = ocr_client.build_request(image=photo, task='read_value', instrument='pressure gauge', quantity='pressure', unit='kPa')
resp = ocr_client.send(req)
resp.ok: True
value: 580 kPa
